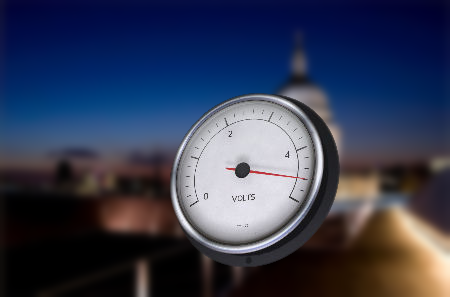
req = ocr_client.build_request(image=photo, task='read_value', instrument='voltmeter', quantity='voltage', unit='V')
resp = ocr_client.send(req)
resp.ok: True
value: 4.6 V
